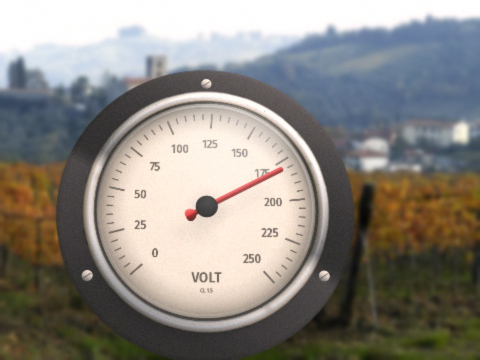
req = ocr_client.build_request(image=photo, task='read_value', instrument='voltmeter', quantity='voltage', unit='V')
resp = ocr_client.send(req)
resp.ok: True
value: 180 V
